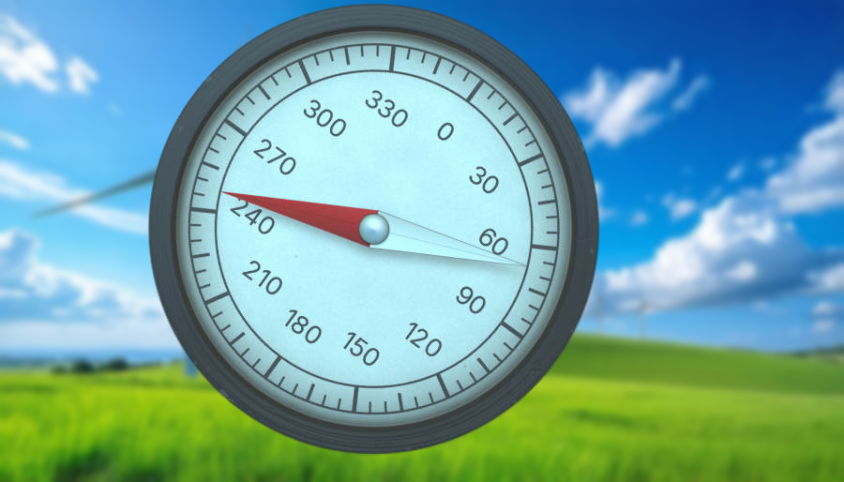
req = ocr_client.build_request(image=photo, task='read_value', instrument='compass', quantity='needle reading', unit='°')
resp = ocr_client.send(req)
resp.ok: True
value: 247.5 °
